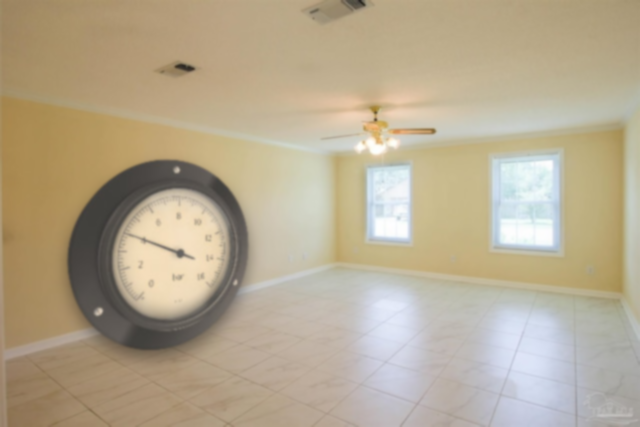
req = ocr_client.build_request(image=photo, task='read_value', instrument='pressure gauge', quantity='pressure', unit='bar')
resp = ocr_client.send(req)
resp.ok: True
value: 4 bar
